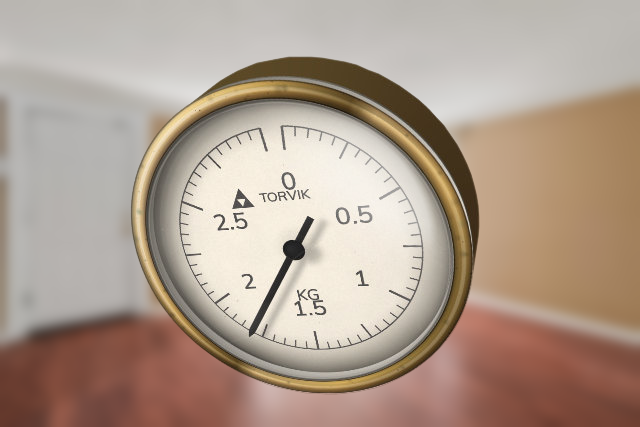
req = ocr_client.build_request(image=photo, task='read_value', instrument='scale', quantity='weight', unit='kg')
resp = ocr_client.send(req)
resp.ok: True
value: 1.8 kg
